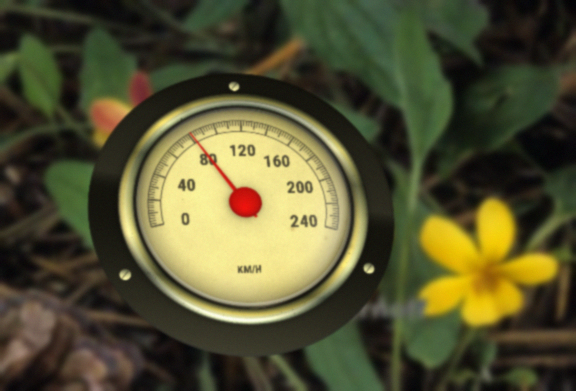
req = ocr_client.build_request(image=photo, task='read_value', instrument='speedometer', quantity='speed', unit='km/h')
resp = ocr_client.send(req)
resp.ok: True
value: 80 km/h
